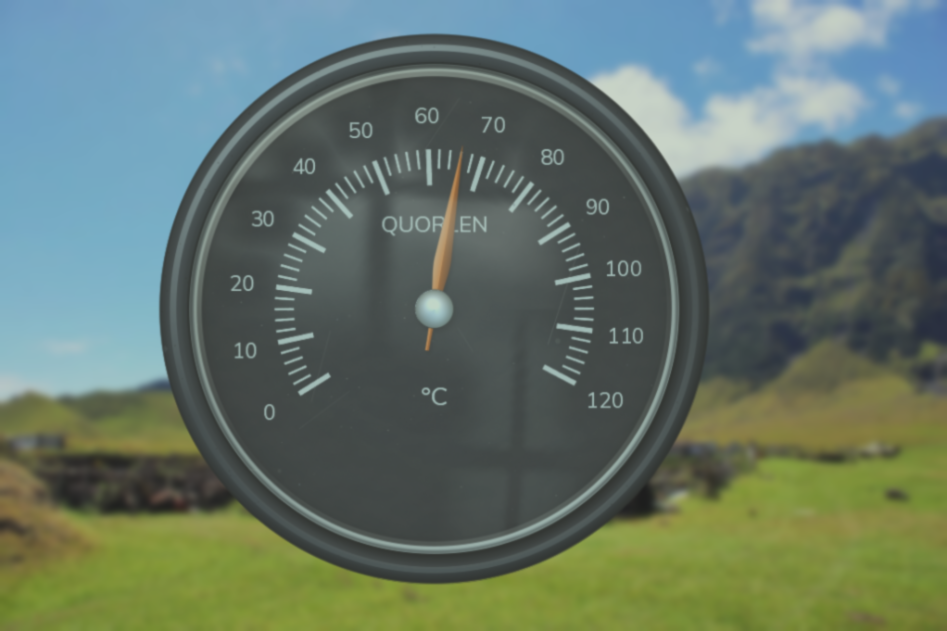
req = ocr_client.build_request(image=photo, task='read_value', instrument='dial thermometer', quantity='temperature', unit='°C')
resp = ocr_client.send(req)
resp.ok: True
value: 66 °C
